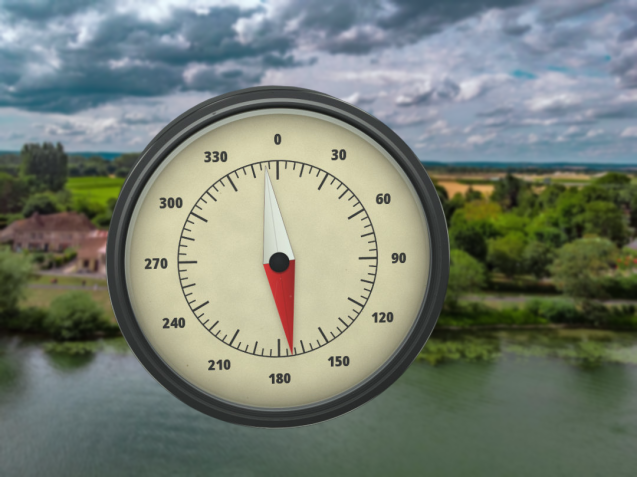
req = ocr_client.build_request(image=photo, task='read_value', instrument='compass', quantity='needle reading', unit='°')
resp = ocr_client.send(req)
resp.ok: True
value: 172.5 °
